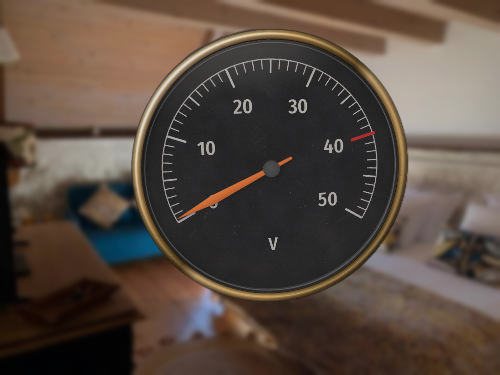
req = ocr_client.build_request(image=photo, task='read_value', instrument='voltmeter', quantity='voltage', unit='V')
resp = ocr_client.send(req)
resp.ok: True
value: 0.5 V
